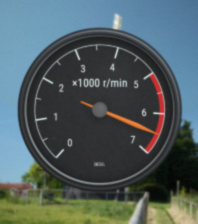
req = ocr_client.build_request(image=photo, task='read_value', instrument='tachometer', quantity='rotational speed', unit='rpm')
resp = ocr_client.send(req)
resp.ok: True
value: 6500 rpm
